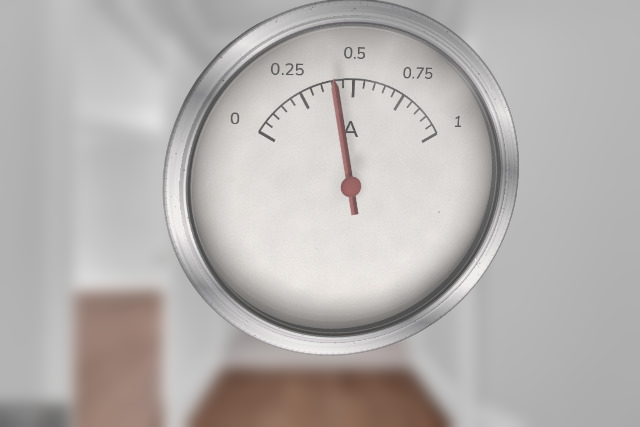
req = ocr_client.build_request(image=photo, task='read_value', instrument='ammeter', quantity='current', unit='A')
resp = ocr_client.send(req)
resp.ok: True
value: 0.4 A
